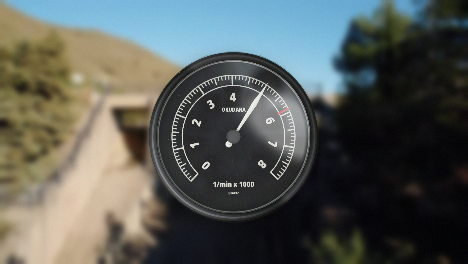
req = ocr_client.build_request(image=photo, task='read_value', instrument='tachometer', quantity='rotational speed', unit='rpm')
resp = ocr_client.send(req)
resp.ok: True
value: 5000 rpm
